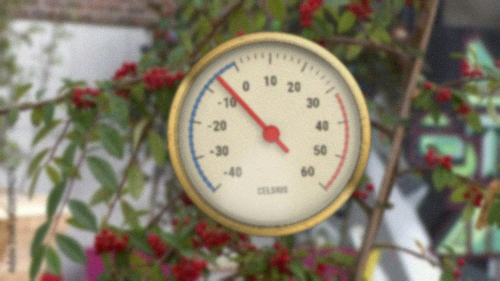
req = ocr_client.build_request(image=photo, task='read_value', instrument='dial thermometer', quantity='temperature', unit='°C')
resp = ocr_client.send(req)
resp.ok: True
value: -6 °C
